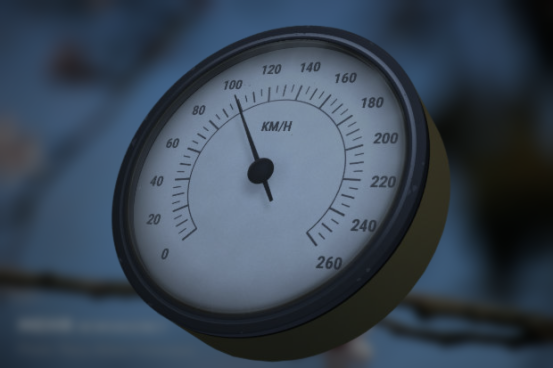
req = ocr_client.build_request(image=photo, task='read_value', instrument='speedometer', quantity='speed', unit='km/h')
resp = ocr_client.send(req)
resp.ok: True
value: 100 km/h
